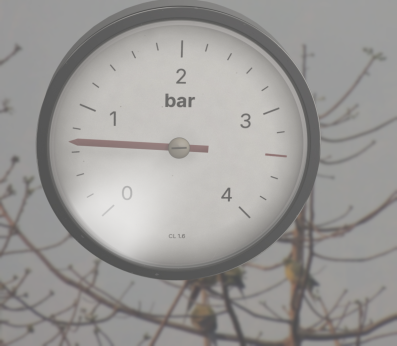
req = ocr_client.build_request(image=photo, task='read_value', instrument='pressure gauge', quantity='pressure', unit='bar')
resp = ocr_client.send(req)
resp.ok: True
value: 0.7 bar
